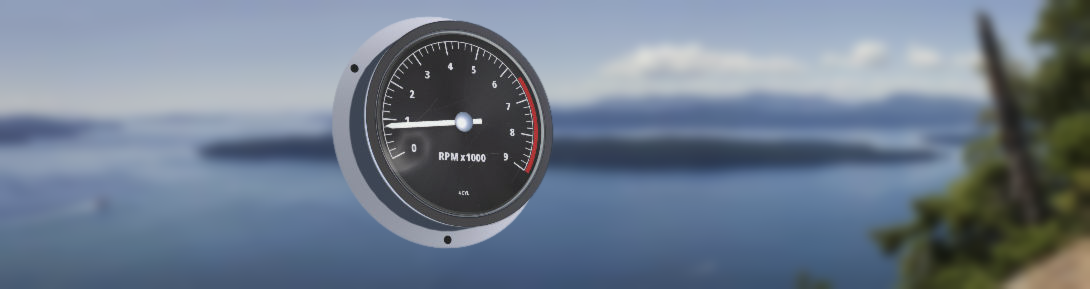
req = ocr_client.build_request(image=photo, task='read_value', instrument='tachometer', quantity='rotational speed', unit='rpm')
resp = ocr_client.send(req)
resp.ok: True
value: 800 rpm
